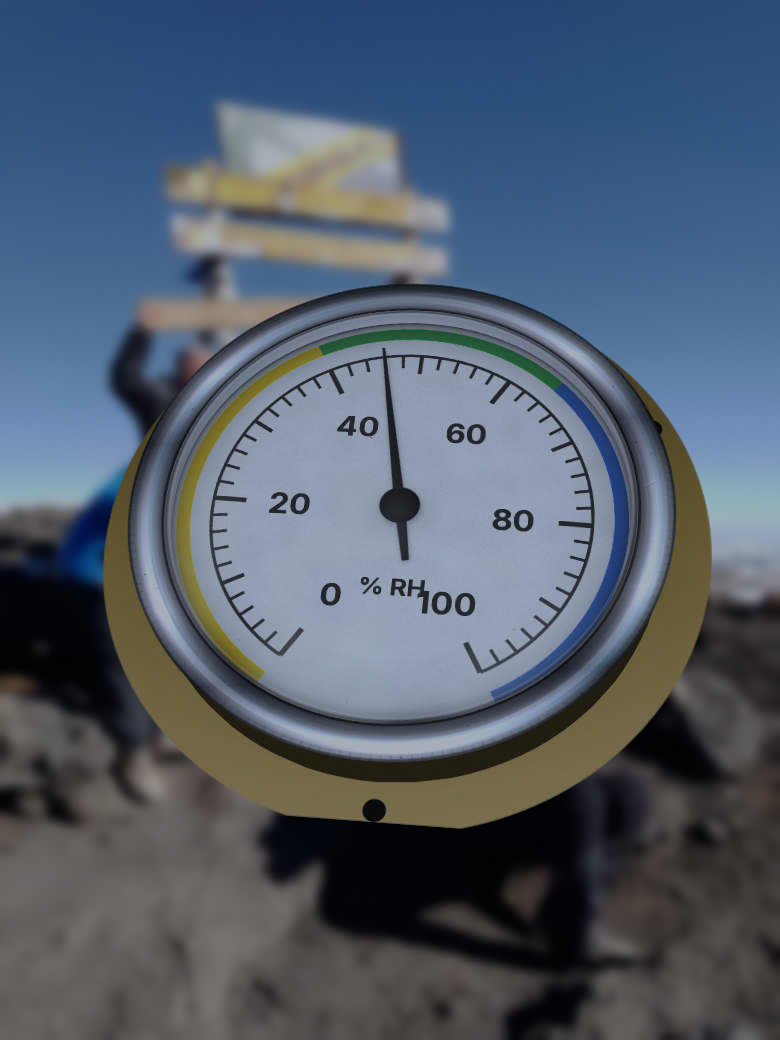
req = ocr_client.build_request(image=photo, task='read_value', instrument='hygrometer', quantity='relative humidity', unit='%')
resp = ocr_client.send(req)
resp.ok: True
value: 46 %
